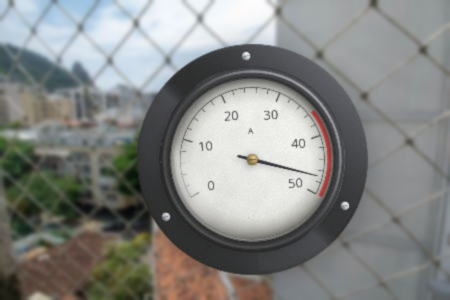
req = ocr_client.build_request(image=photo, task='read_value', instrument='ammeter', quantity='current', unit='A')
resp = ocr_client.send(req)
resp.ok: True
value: 47 A
